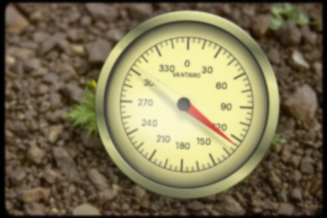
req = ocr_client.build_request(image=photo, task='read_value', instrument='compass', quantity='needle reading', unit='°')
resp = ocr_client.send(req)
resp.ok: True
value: 125 °
